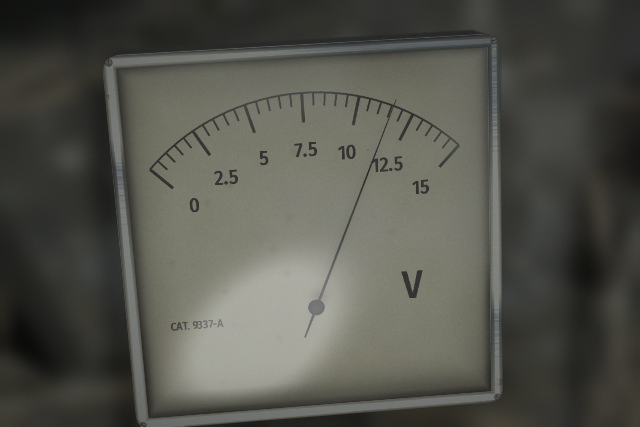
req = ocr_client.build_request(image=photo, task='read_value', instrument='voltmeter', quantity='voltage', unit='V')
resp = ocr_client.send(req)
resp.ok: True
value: 11.5 V
